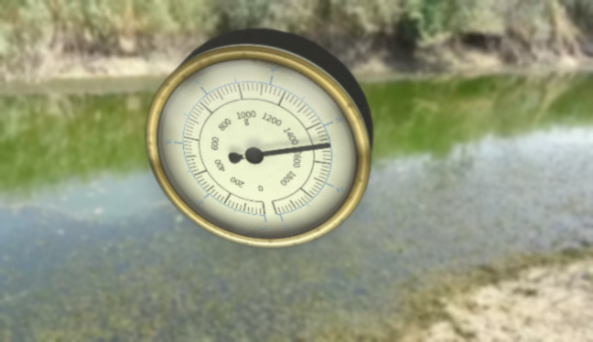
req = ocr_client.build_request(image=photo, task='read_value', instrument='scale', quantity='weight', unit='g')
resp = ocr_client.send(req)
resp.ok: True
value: 1500 g
